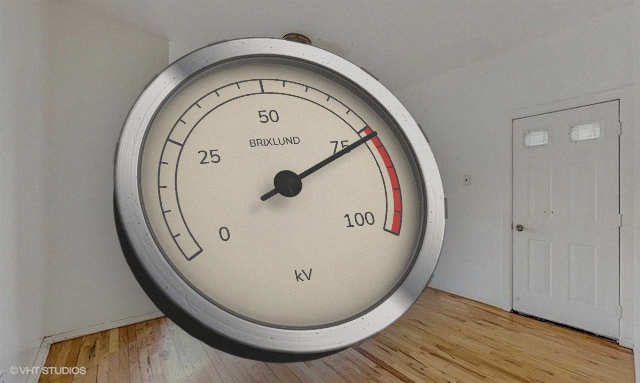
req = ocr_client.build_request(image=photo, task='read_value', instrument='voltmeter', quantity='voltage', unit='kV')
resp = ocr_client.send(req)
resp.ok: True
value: 77.5 kV
